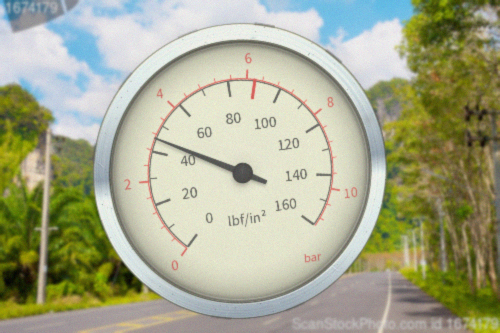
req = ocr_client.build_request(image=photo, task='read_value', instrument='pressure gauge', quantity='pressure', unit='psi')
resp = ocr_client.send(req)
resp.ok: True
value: 45 psi
